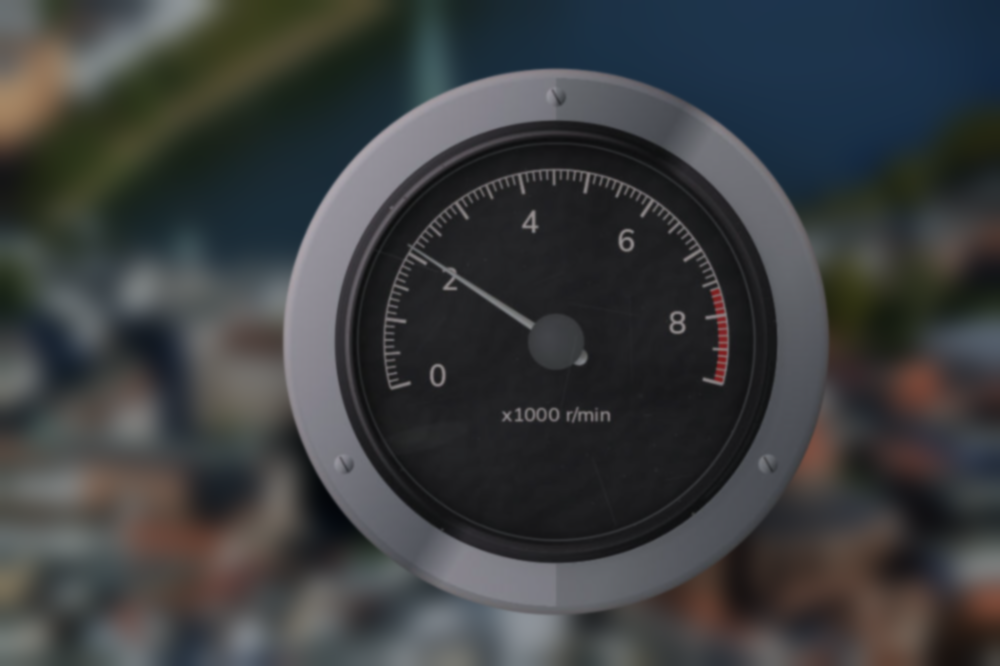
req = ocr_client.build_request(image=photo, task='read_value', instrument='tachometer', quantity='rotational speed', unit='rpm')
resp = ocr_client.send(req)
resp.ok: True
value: 2100 rpm
